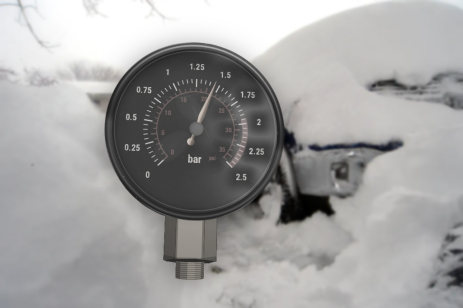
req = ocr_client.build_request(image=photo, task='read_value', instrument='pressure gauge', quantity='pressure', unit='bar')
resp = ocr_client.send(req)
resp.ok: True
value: 1.45 bar
